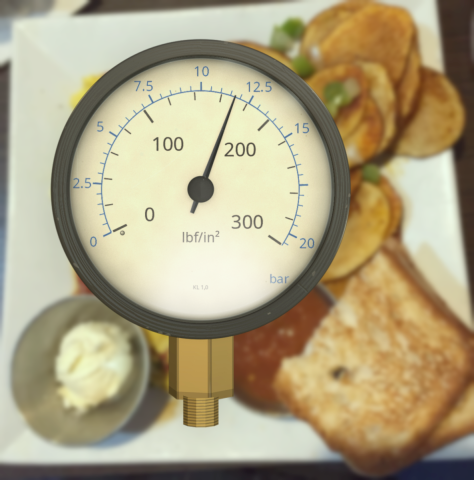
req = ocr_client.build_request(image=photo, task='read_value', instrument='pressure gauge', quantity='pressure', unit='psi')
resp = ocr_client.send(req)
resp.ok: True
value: 170 psi
